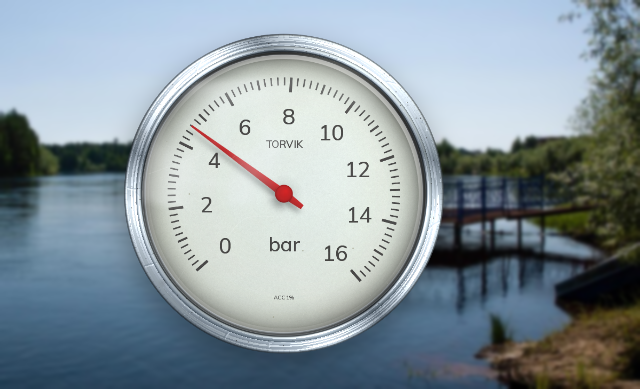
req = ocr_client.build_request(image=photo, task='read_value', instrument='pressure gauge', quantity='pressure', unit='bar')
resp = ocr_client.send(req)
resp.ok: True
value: 4.6 bar
